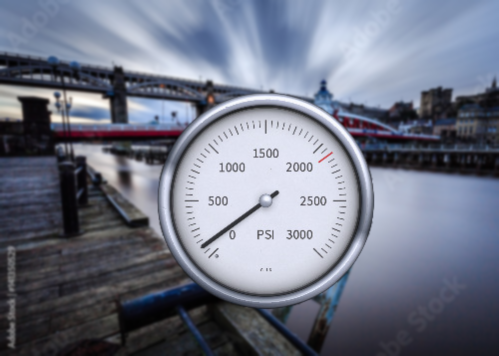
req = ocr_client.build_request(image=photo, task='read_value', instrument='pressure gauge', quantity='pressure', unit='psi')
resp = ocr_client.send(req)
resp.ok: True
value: 100 psi
